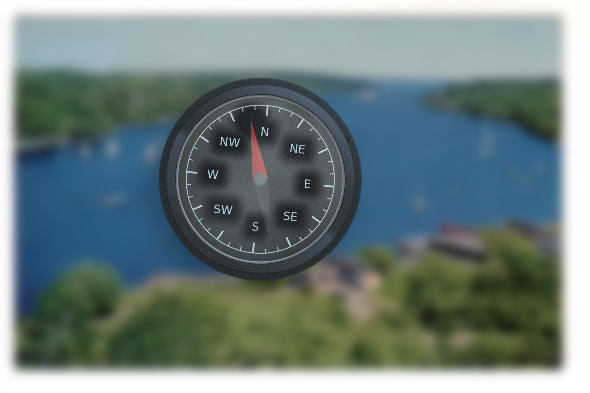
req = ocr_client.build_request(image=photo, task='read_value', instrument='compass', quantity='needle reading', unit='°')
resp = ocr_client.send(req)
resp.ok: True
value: 345 °
